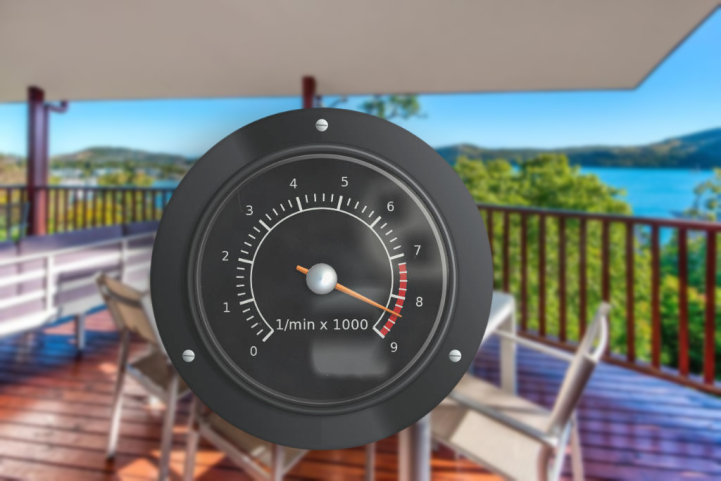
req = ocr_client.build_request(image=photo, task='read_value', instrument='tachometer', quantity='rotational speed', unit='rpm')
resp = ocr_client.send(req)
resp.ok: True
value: 8400 rpm
